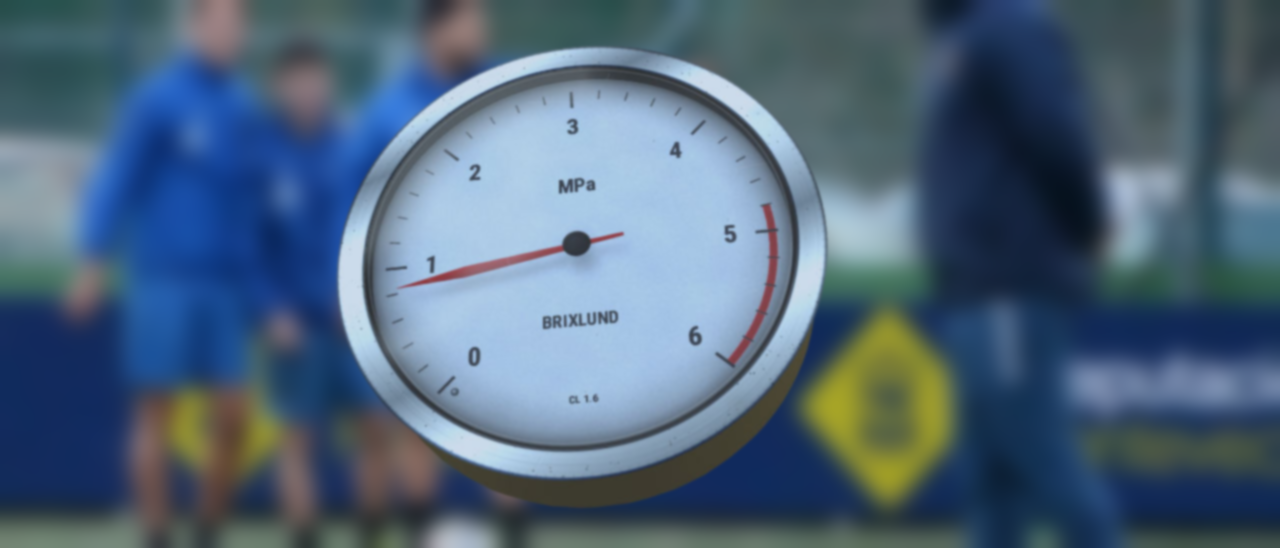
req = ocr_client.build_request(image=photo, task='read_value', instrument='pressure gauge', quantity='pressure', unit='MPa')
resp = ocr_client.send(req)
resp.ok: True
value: 0.8 MPa
